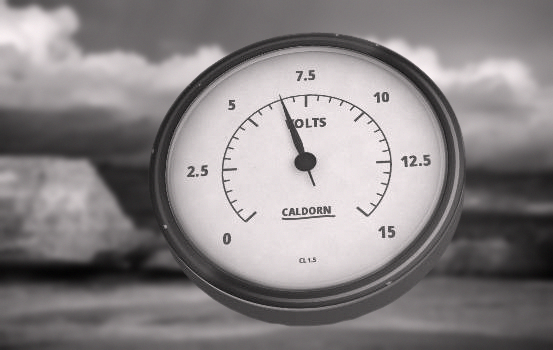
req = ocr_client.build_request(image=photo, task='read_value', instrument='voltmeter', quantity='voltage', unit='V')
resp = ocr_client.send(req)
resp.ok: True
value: 6.5 V
